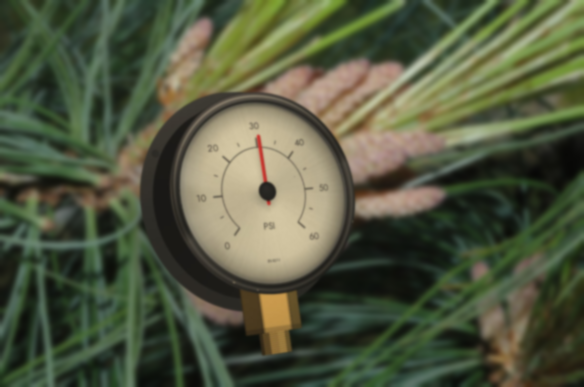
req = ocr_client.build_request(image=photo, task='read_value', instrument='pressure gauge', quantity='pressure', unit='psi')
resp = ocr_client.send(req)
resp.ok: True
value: 30 psi
